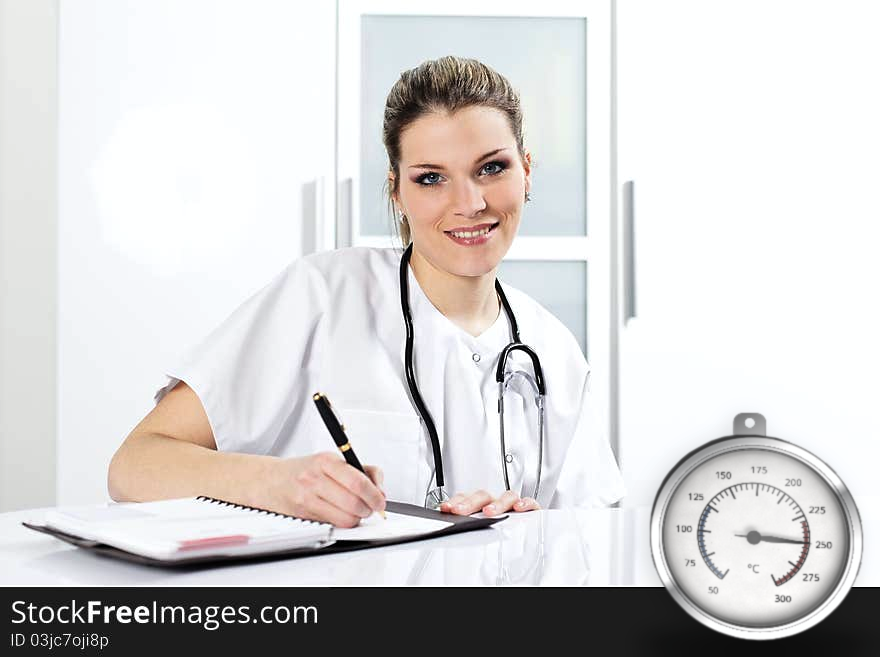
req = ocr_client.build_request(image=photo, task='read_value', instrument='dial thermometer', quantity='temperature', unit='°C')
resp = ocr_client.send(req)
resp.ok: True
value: 250 °C
